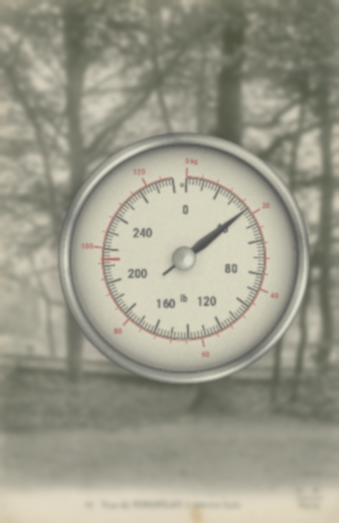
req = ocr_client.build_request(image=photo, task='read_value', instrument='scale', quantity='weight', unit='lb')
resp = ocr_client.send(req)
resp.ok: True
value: 40 lb
